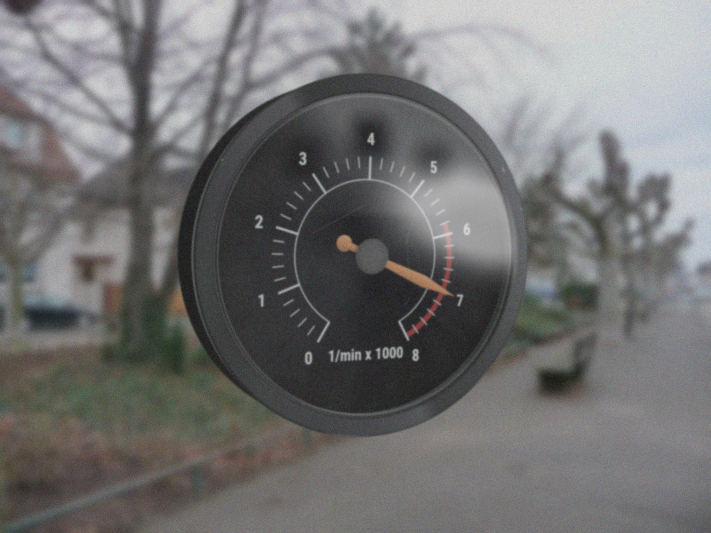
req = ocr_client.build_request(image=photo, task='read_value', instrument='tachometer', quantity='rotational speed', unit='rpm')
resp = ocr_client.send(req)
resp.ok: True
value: 7000 rpm
